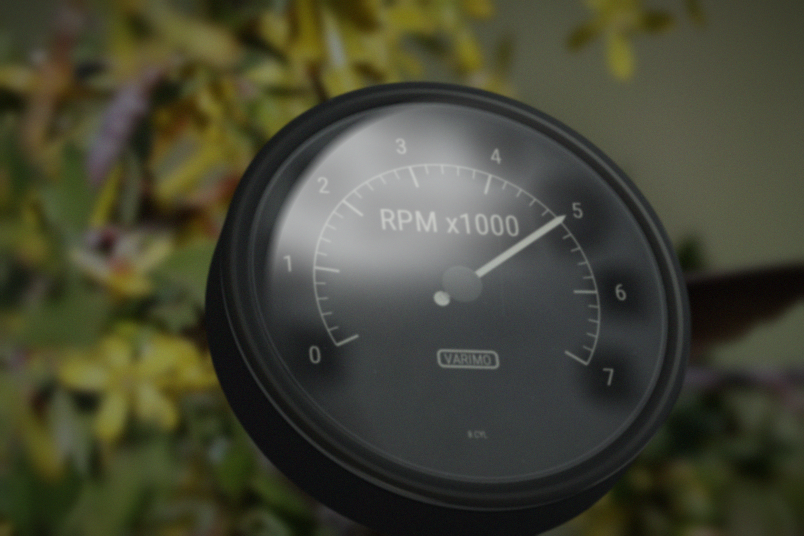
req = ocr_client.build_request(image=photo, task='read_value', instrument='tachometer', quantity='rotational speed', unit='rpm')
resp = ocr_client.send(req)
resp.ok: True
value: 5000 rpm
